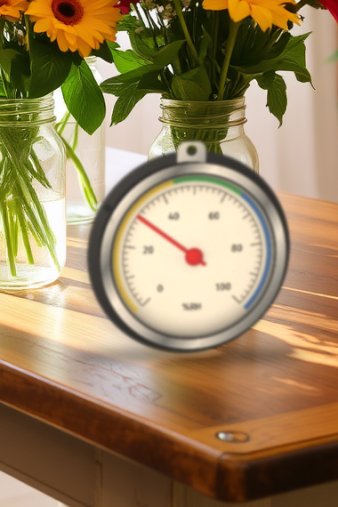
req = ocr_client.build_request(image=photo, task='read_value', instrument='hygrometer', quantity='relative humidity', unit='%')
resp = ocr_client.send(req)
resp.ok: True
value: 30 %
